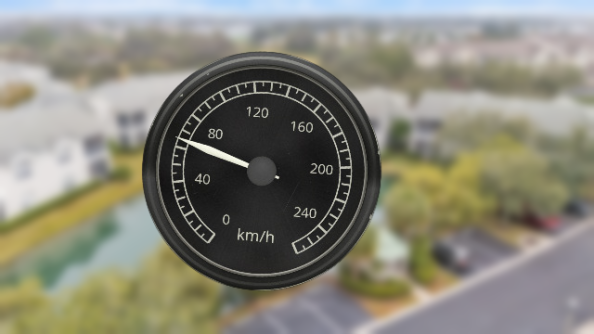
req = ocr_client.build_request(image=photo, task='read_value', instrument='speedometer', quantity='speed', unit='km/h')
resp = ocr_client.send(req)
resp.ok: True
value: 65 km/h
